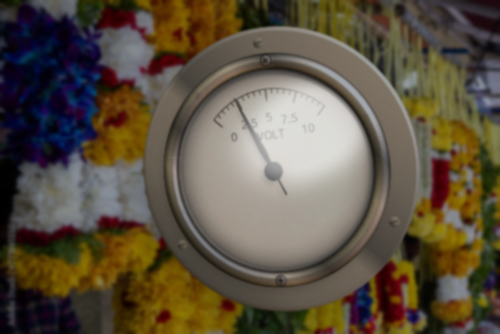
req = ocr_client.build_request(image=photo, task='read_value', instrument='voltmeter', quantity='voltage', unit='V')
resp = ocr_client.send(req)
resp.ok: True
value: 2.5 V
